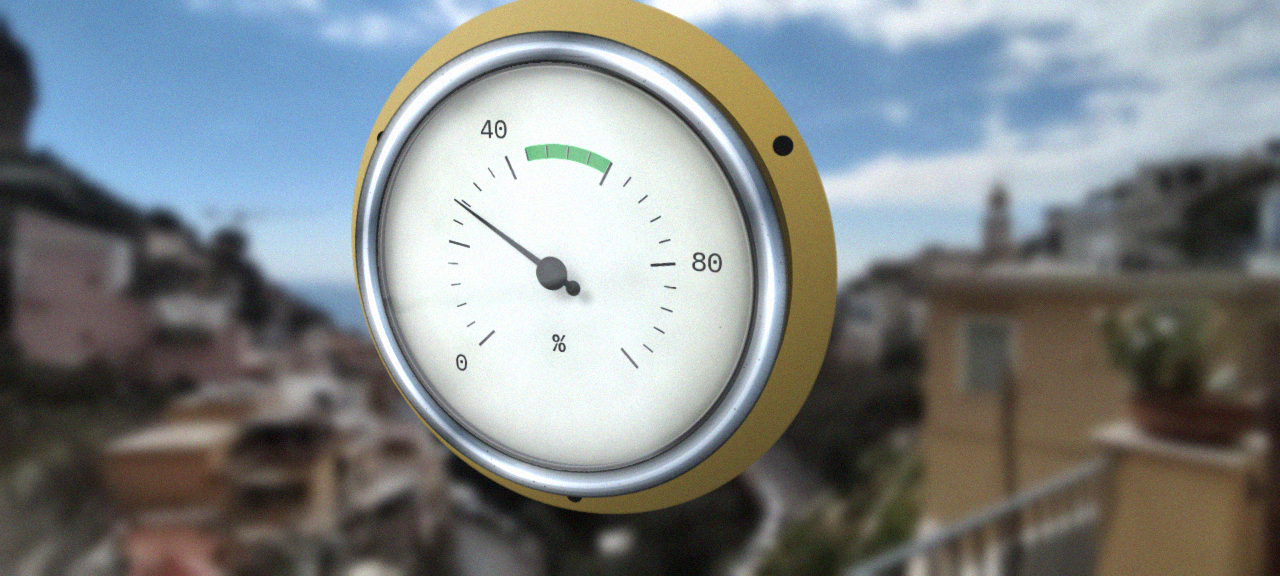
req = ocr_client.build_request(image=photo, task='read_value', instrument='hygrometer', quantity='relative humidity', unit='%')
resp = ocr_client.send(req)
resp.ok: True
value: 28 %
